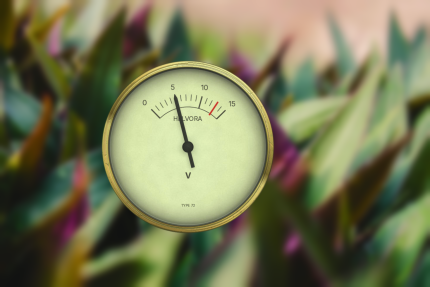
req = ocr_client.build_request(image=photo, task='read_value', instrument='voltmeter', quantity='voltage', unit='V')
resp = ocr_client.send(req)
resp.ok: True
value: 5 V
